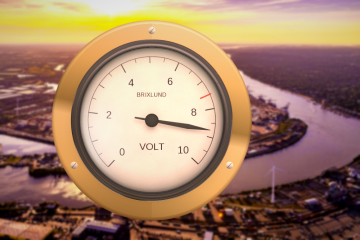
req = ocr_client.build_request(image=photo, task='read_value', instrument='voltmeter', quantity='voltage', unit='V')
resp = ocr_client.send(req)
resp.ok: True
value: 8.75 V
